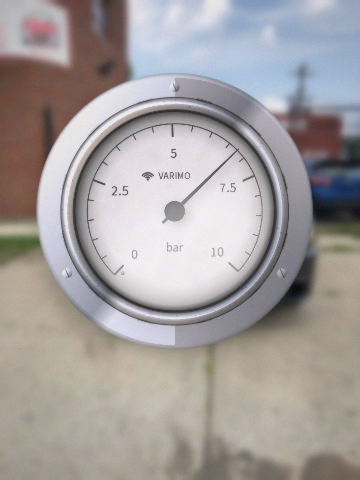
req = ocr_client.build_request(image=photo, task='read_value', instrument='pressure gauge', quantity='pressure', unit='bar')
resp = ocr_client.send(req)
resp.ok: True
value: 6.75 bar
